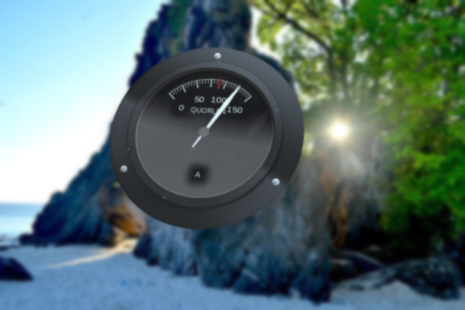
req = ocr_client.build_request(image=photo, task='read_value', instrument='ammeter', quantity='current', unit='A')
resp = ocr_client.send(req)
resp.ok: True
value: 125 A
